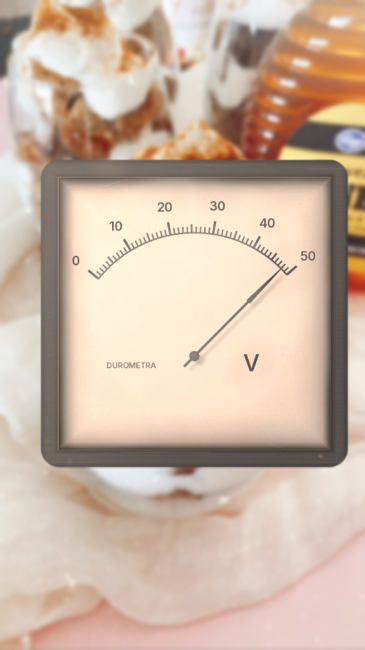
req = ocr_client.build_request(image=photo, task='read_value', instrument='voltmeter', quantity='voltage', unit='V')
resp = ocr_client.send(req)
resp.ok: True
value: 48 V
